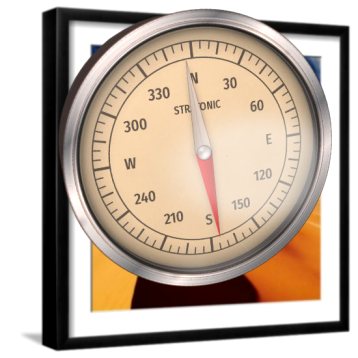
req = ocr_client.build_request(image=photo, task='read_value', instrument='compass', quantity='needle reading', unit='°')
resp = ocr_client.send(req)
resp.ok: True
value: 175 °
